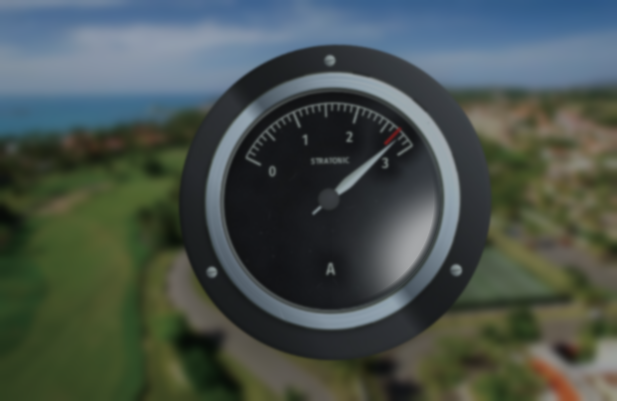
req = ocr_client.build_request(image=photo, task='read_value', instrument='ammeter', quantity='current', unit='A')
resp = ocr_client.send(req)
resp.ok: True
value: 2.8 A
